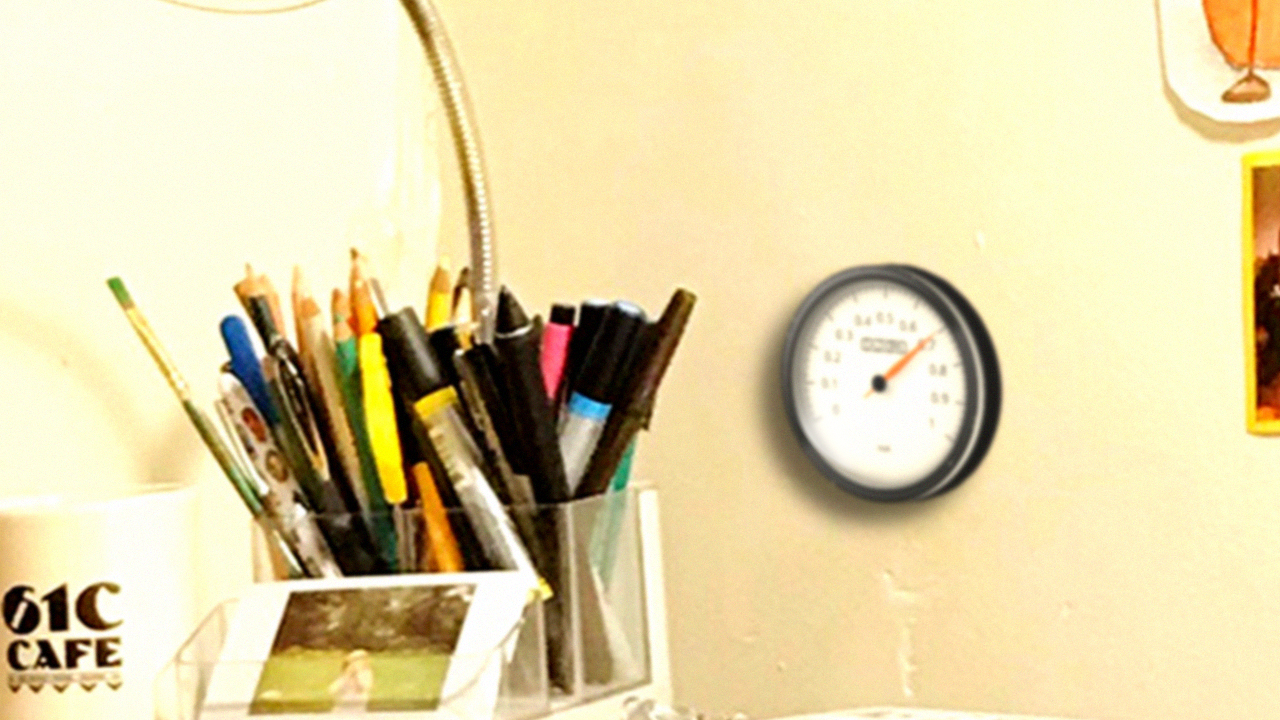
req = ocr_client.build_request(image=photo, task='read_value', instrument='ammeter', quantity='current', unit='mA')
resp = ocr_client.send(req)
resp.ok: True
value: 0.7 mA
